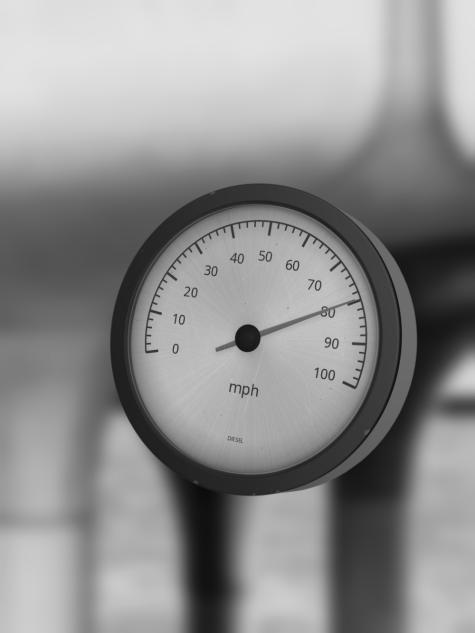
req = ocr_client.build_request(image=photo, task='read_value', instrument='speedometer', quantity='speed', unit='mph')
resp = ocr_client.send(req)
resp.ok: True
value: 80 mph
